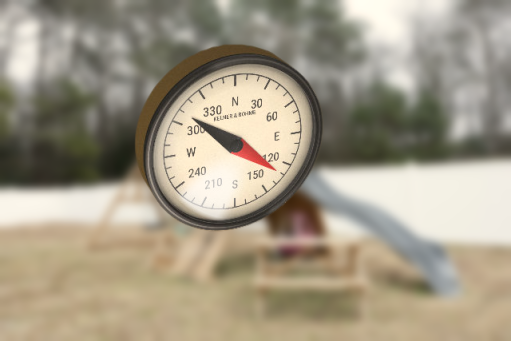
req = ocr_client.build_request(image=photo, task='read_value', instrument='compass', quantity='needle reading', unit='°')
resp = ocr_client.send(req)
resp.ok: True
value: 130 °
